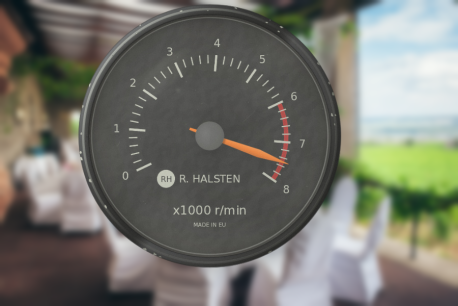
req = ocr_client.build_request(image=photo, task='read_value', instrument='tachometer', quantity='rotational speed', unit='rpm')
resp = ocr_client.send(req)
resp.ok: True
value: 7500 rpm
